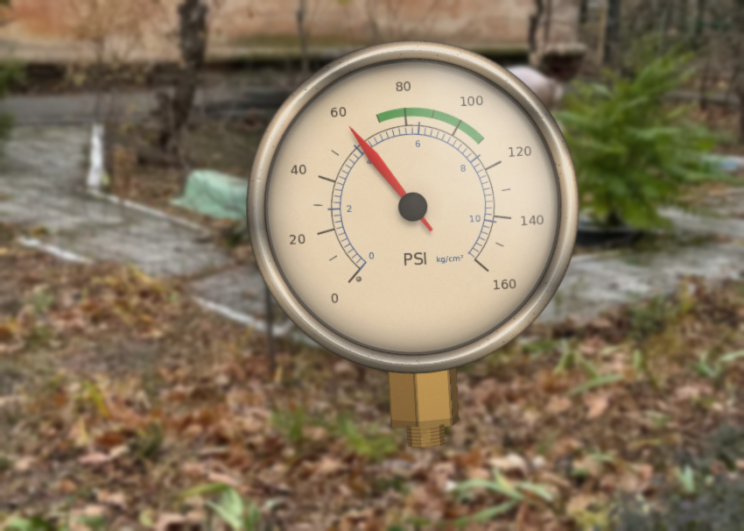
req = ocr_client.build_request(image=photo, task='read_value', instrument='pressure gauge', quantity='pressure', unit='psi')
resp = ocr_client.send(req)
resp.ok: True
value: 60 psi
